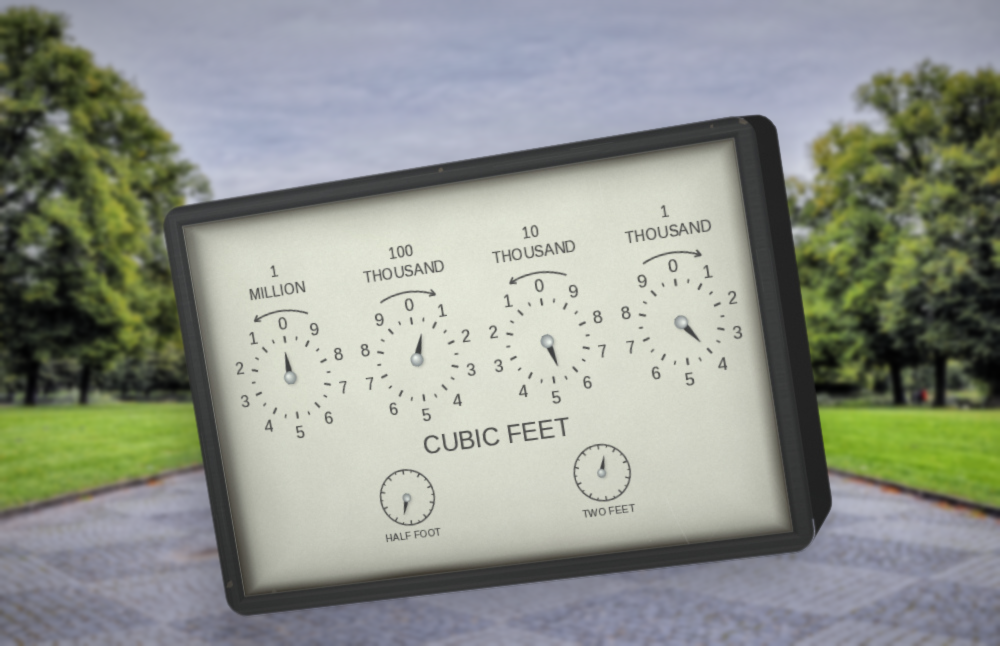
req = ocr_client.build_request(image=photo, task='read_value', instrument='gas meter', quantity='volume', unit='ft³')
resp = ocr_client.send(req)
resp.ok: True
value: 5400 ft³
